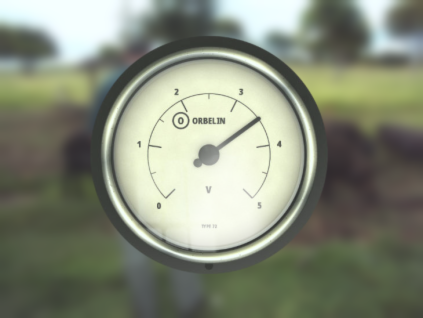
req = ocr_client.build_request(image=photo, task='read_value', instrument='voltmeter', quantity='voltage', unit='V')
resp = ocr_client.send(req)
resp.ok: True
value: 3.5 V
